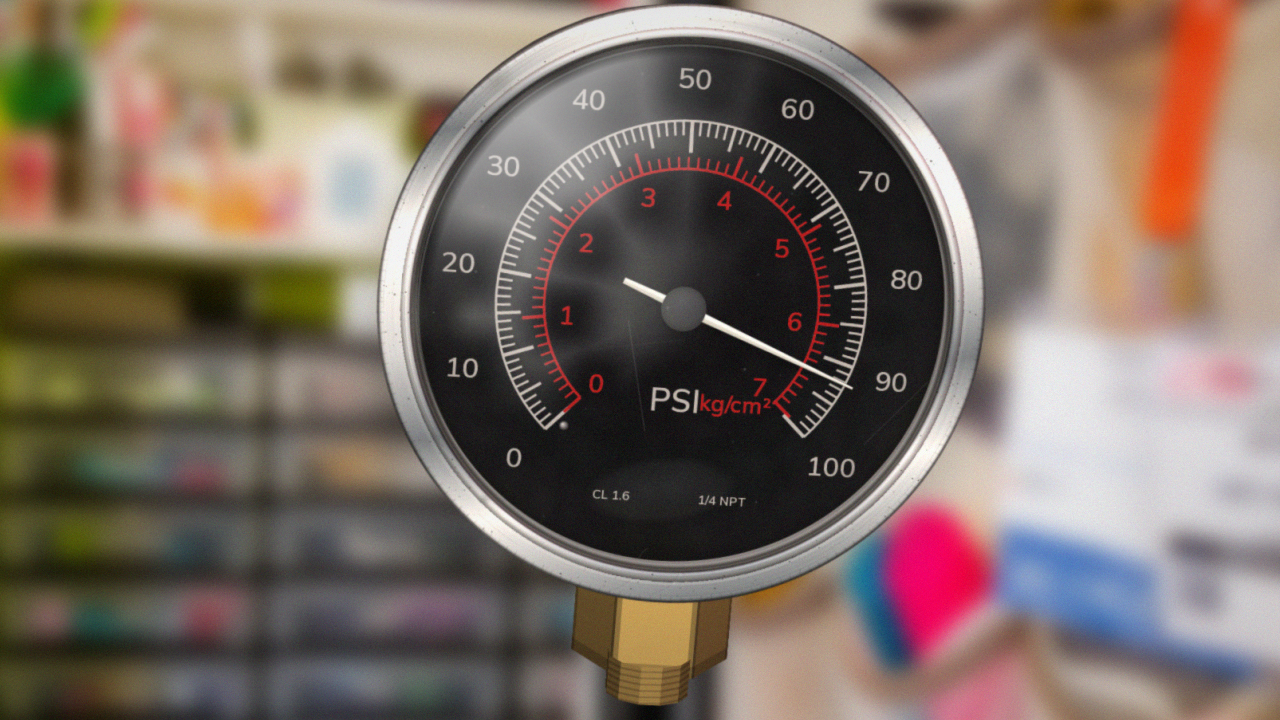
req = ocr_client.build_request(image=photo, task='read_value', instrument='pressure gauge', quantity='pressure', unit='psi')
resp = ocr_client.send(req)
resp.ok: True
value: 92 psi
